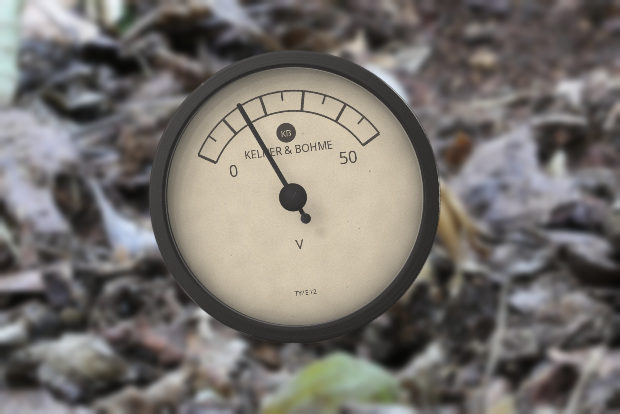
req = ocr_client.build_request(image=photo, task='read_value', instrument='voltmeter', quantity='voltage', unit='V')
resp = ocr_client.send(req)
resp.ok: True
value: 15 V
